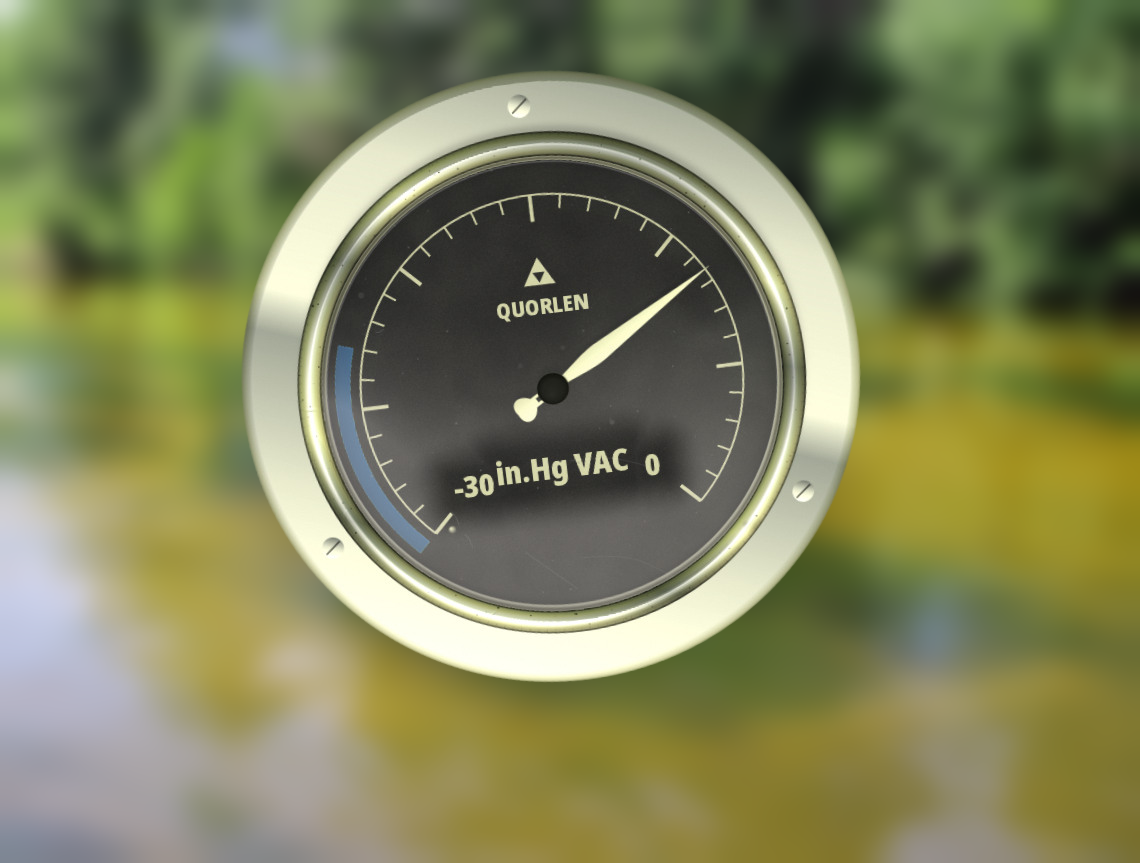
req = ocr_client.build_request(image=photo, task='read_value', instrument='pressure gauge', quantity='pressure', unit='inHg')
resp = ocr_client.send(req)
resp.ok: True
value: -8.5 inHg
